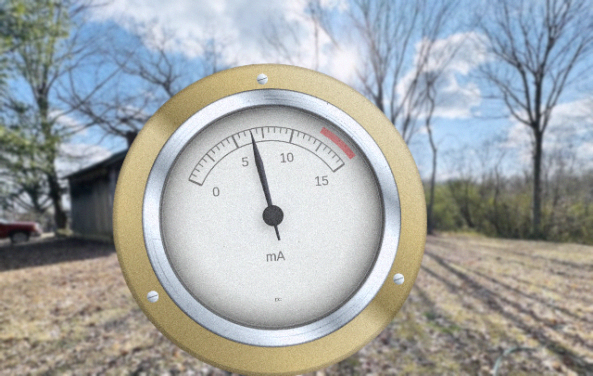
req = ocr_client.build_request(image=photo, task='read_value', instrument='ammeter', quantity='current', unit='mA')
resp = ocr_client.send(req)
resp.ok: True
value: 6.5 mA
